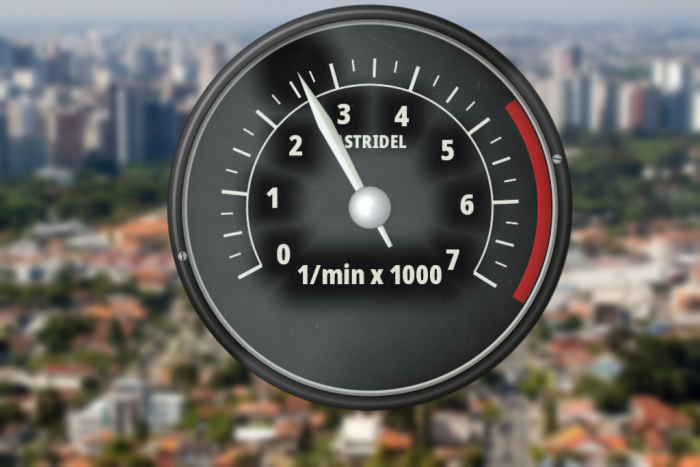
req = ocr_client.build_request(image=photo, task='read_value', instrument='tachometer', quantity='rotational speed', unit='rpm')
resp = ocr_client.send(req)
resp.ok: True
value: 2625 rpm
